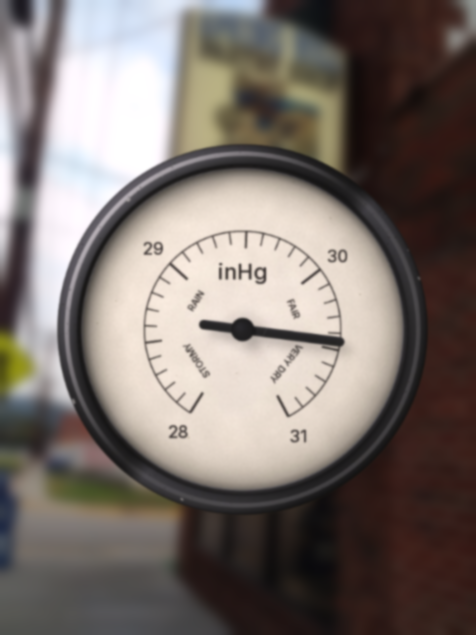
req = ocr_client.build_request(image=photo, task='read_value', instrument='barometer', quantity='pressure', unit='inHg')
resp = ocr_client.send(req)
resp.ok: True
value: 30.45 inHg
